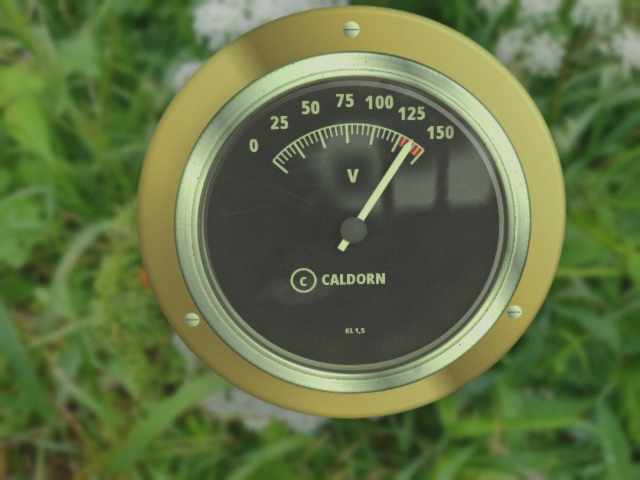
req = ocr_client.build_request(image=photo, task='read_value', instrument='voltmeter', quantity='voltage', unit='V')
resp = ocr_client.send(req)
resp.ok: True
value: 135 V
